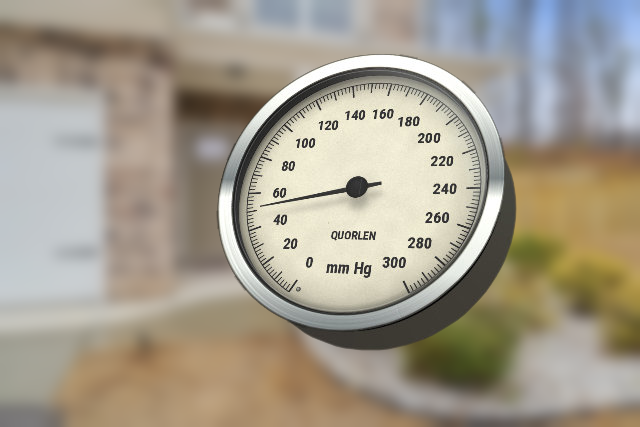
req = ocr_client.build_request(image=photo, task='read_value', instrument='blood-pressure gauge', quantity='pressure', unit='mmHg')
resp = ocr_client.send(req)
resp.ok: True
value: 50 mmHg
